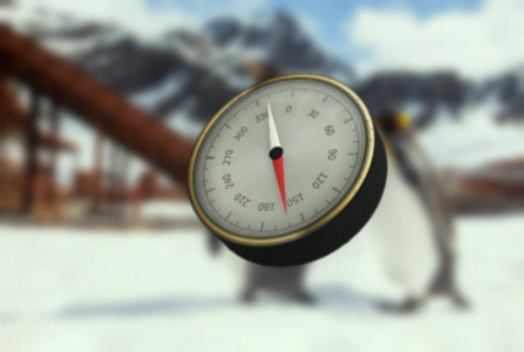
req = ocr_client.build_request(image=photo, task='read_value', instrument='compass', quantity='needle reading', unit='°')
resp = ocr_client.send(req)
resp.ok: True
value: 160 °
